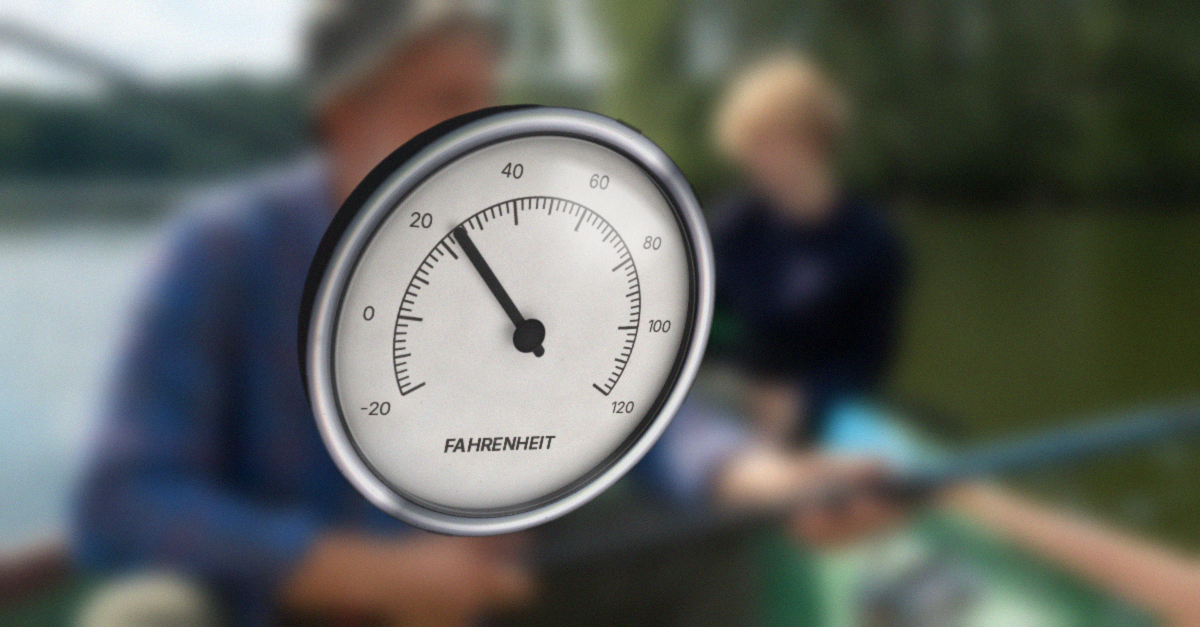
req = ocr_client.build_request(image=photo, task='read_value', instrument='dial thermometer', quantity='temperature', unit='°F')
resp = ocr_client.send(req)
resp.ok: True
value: 24 °F
